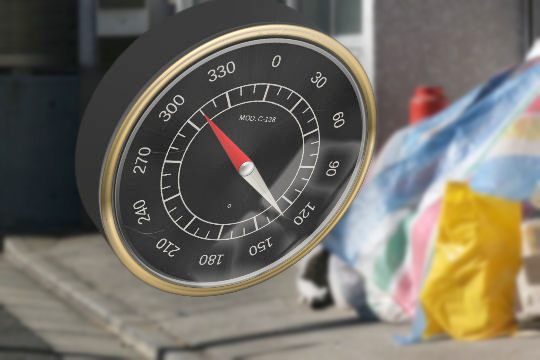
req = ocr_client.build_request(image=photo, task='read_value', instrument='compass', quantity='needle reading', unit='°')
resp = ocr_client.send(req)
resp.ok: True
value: 310 °
